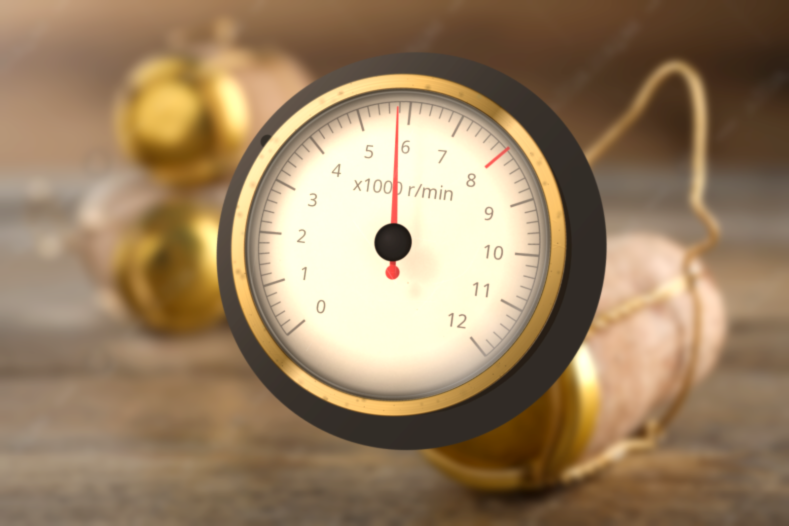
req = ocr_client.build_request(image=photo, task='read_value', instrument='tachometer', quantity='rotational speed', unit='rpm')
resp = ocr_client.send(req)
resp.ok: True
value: 5800 rpm
